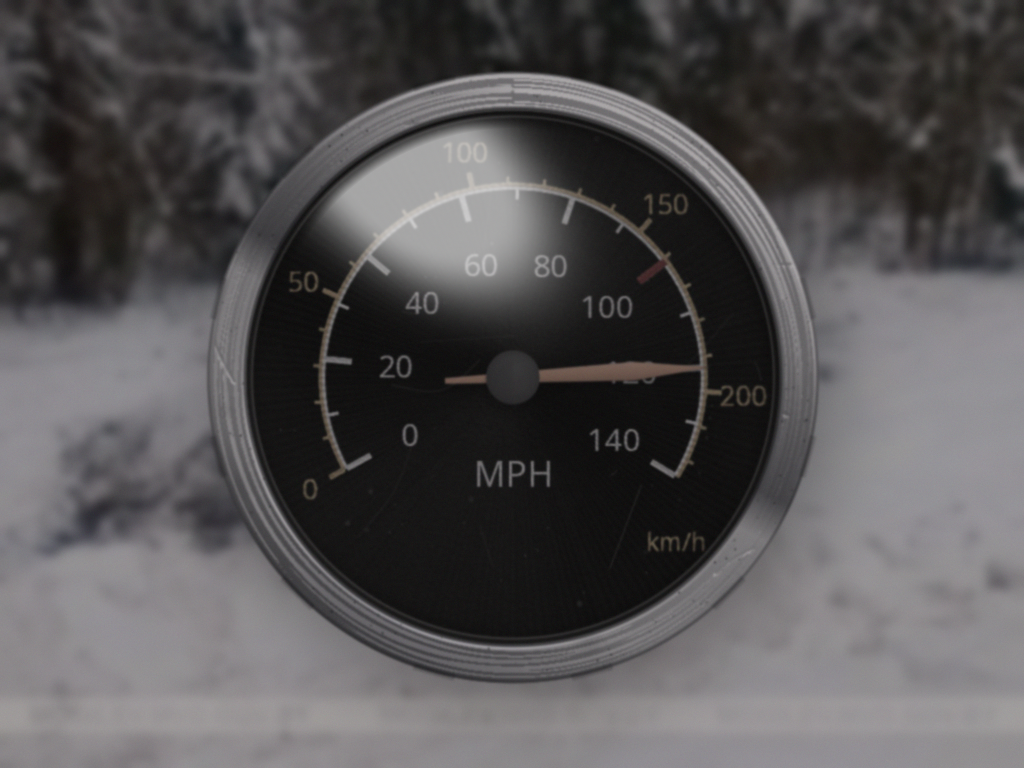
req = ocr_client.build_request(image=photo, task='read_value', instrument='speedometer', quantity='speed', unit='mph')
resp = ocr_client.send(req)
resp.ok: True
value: 120 mph
